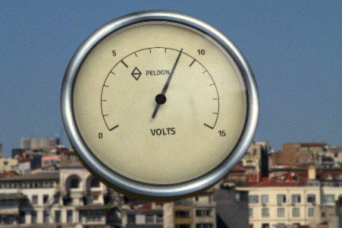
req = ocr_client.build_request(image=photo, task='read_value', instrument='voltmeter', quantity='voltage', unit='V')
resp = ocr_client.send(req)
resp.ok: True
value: 9 V
